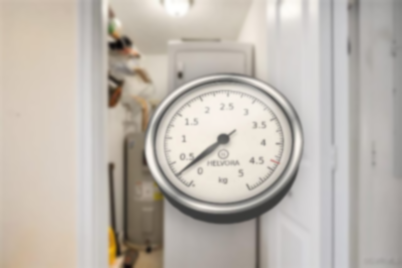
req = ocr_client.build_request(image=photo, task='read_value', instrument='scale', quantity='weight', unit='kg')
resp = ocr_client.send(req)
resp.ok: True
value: 0.25 kg
